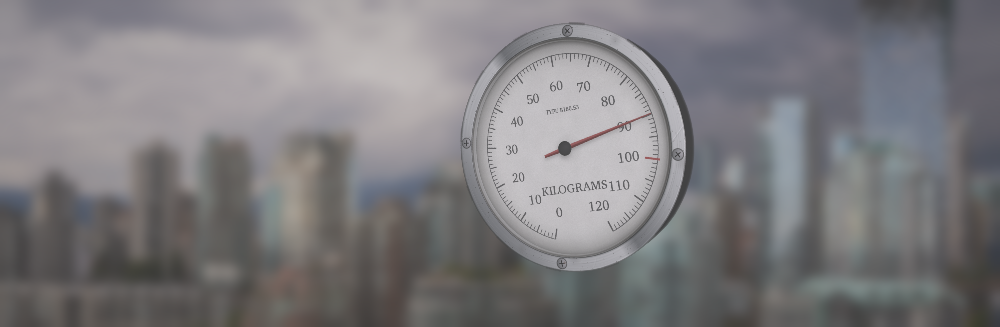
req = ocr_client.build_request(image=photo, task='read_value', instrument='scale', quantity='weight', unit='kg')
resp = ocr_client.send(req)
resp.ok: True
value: 90 kg
